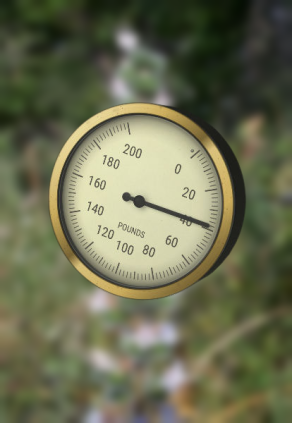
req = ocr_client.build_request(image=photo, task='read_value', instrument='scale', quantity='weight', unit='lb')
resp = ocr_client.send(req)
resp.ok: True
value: 38 lb
